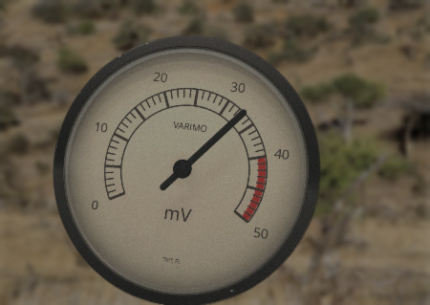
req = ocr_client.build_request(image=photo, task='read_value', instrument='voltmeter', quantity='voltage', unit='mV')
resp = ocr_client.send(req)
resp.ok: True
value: 33 mV
